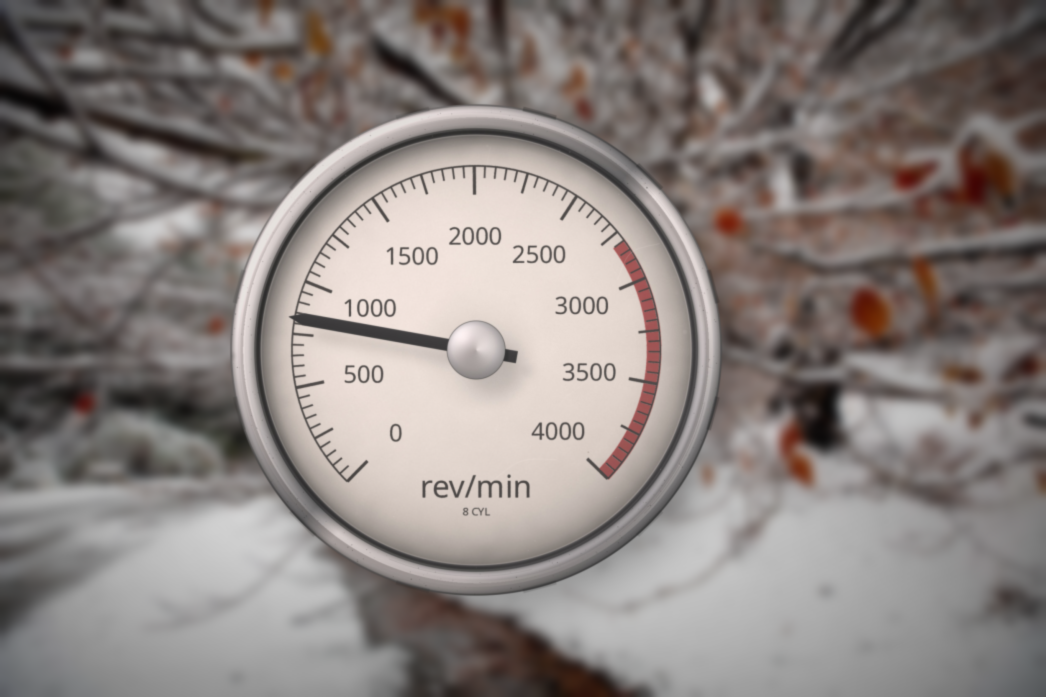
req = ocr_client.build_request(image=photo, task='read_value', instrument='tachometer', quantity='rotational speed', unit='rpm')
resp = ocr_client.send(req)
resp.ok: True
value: 825 rpm
